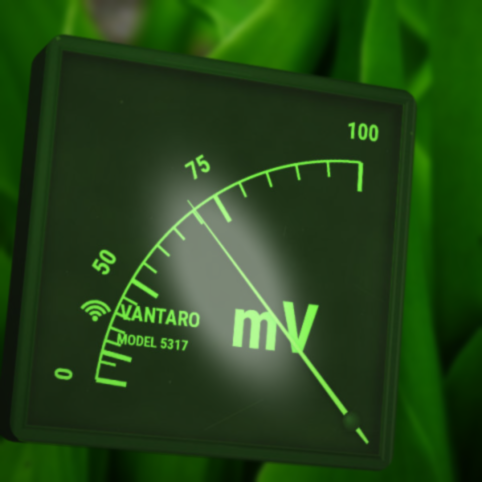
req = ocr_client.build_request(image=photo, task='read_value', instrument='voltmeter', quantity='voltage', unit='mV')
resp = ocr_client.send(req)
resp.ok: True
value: 70 mV
